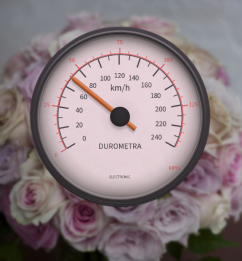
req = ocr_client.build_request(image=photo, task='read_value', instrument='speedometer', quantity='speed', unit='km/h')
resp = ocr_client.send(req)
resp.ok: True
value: 70 km/h
